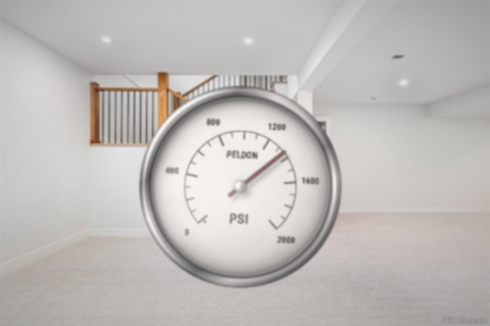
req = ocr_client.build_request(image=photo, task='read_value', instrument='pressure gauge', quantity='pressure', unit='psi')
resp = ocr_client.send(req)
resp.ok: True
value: 1350 psi
